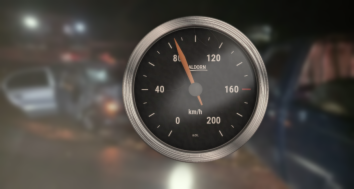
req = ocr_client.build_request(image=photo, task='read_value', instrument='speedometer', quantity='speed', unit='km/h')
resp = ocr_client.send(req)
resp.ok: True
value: 85 km/h
